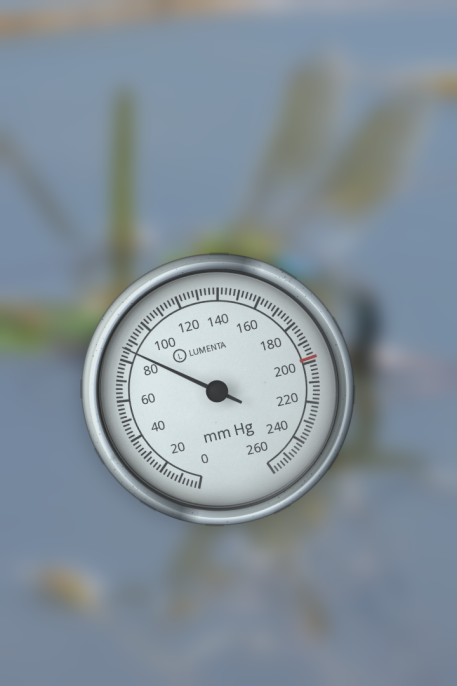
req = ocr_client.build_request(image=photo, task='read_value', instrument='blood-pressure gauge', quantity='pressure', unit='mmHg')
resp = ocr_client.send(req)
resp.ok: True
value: 86 mmHg
